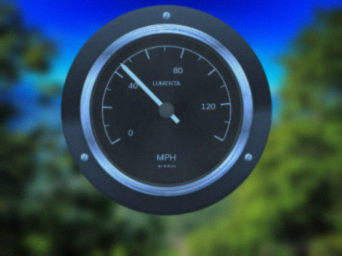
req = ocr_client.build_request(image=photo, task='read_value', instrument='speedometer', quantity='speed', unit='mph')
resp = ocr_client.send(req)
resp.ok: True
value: 45 mph
